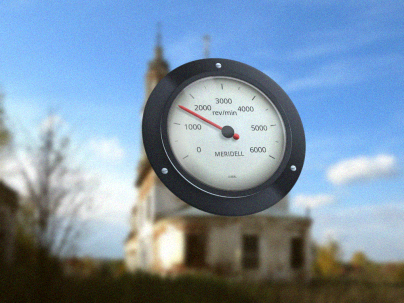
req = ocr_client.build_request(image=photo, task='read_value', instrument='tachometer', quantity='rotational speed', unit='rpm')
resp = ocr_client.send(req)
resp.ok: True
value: 1500 rpm
